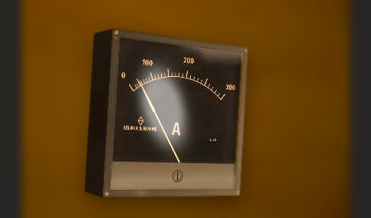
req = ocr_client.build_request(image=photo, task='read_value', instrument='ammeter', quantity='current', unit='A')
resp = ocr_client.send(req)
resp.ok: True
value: 50 A
